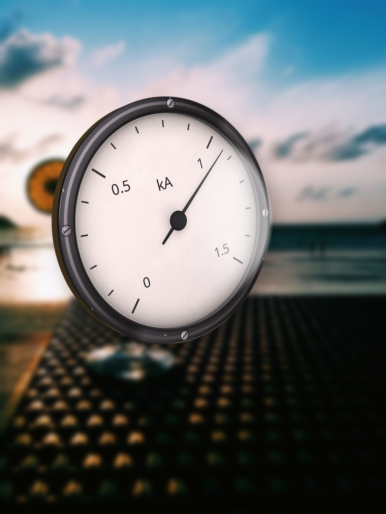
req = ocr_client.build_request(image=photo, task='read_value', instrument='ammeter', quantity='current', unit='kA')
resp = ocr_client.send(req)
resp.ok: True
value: 1.05 kA
